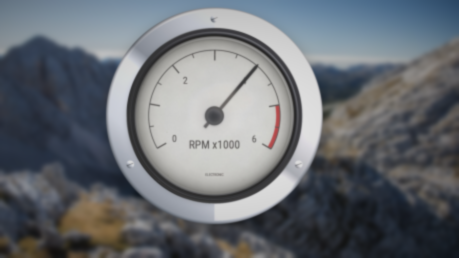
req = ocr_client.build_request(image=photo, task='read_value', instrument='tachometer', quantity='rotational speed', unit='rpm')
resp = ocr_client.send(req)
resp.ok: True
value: 4000 rpm
